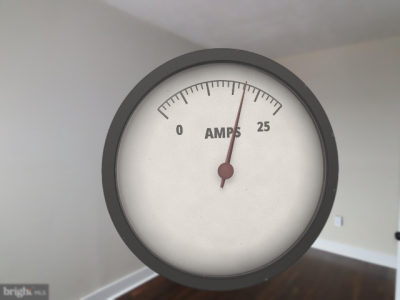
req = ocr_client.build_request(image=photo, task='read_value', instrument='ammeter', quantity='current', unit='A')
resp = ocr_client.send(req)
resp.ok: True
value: 17 A
